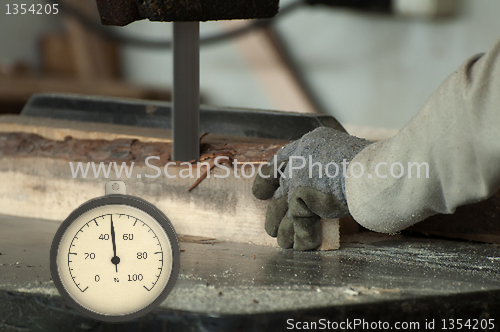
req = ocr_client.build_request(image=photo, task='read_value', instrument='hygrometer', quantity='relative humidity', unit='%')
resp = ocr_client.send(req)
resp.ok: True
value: 48 %
